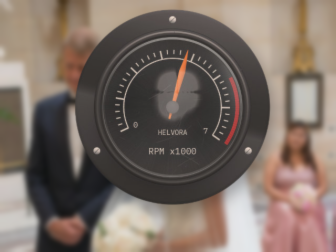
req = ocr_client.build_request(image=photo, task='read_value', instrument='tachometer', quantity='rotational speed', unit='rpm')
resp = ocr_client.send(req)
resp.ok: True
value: 3800 rpm
